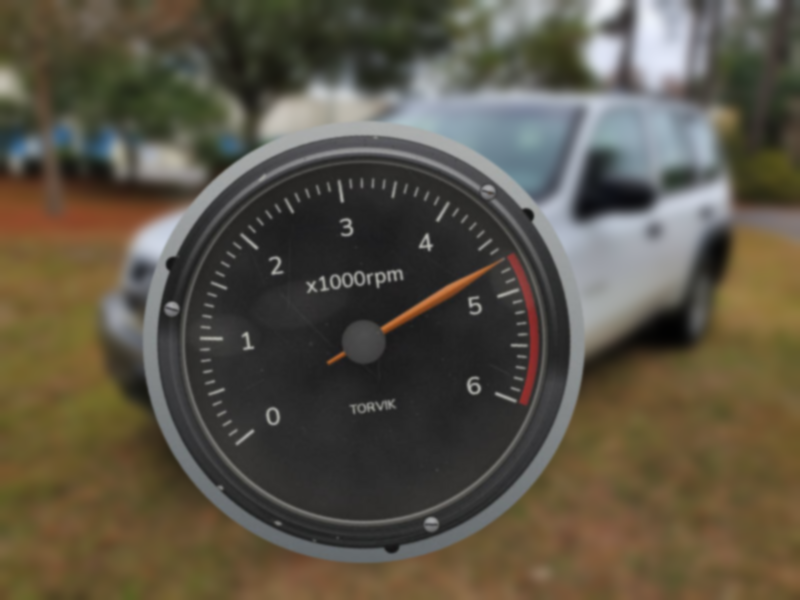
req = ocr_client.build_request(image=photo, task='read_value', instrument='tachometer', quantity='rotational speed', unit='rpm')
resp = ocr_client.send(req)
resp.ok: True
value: 4700 rpm
